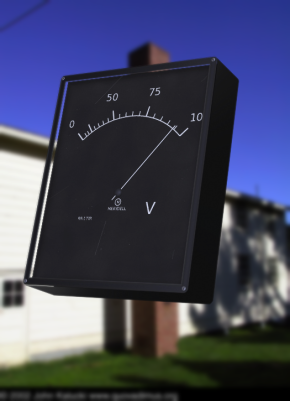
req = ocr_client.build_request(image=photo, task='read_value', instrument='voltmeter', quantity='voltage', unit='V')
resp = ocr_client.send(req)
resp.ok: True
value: 95 V
